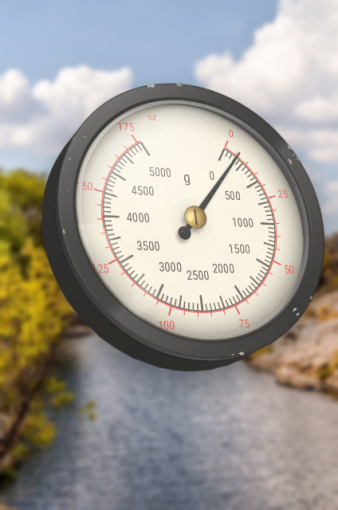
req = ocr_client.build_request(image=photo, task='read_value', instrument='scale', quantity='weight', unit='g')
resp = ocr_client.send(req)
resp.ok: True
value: 150 g
